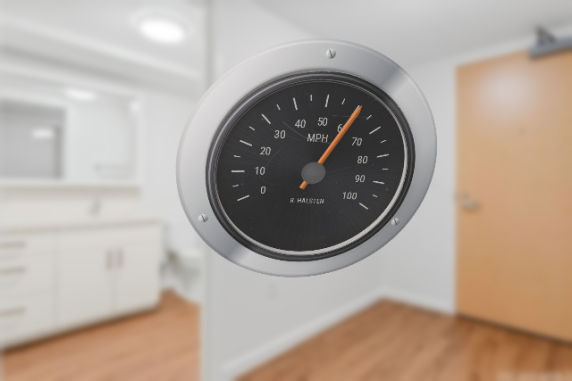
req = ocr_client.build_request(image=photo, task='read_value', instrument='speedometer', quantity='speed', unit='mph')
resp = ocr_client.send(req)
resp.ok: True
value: 60 mph
